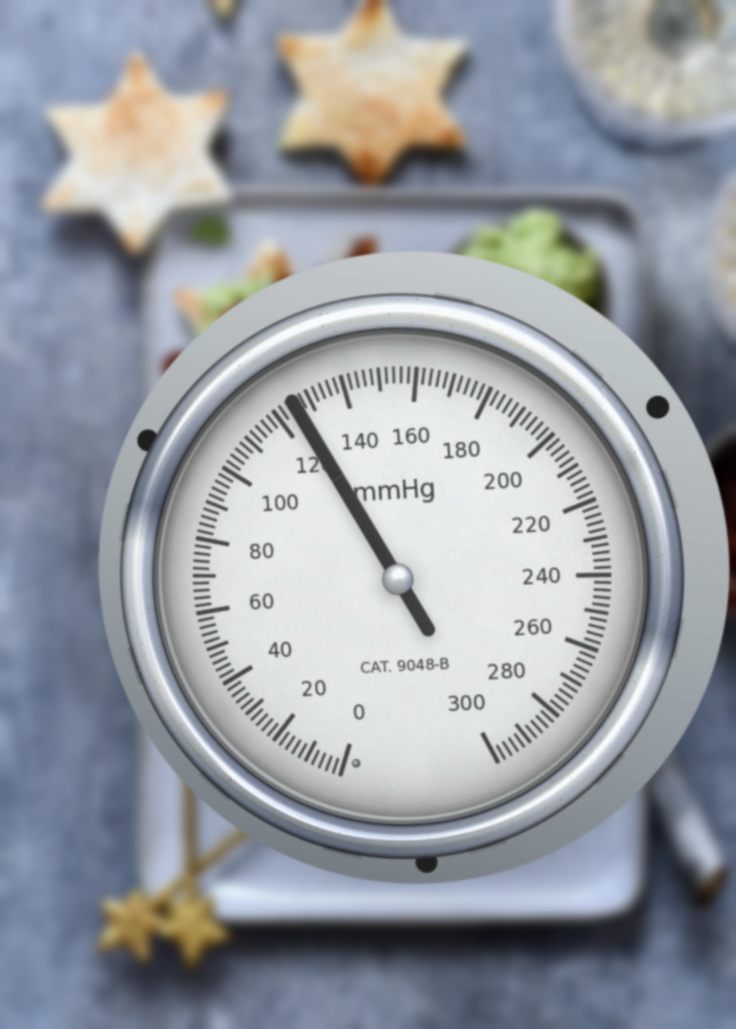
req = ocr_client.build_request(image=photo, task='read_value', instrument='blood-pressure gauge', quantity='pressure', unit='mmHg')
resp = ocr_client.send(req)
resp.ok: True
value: 126 mmHg
